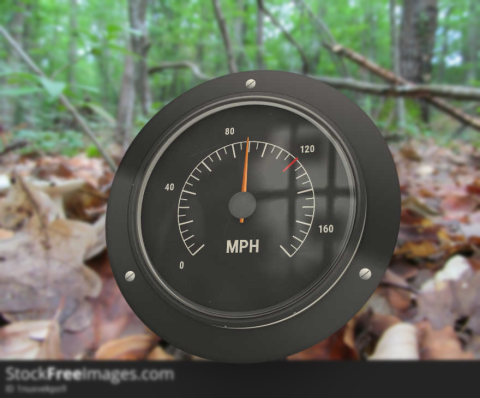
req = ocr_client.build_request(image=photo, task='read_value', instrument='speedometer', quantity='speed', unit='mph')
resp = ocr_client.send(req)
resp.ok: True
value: 90 mph
